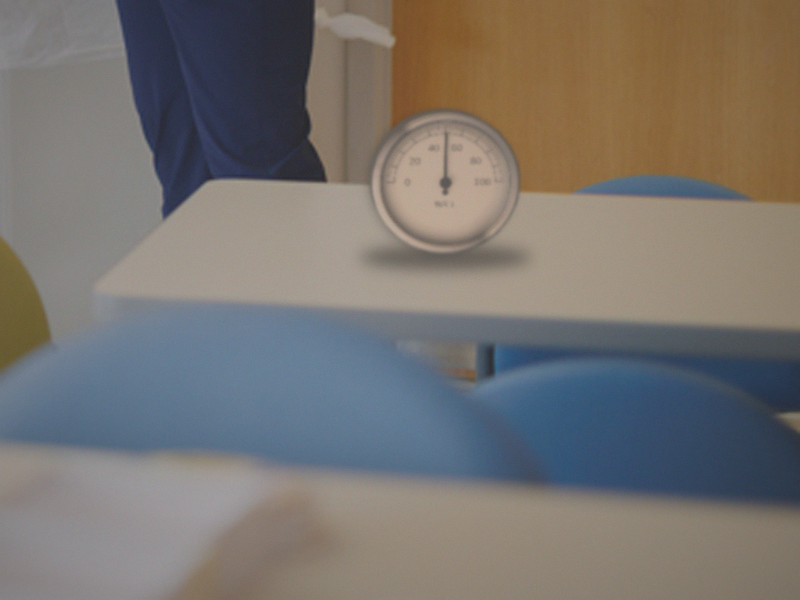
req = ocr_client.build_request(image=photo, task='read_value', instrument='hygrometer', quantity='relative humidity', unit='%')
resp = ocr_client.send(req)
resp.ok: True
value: 50 %
